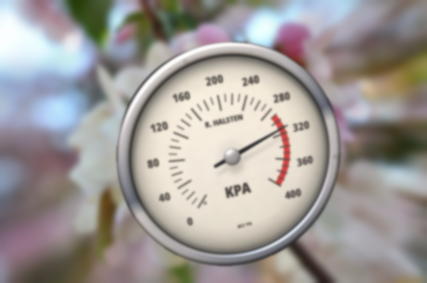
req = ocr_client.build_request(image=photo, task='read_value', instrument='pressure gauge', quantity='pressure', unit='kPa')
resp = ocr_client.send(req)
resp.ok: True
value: 310 kPa
